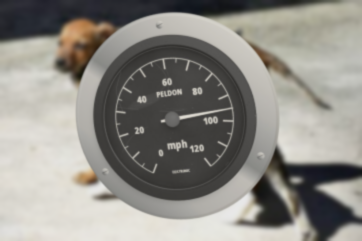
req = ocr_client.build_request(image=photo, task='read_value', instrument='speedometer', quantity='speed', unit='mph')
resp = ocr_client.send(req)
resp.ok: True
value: 95 mph
